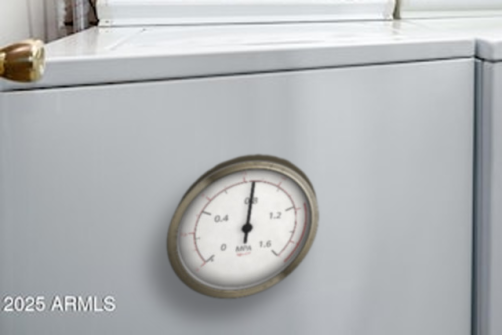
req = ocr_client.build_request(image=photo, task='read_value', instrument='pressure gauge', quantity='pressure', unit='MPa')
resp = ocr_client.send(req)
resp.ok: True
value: 0.8 MPa
